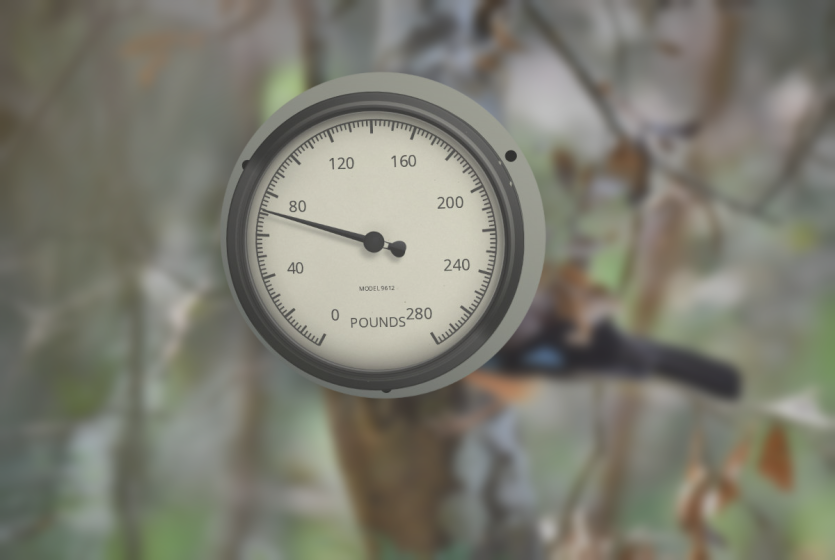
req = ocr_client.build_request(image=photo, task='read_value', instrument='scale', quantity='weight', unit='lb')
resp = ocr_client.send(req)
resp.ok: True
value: 72 lb
